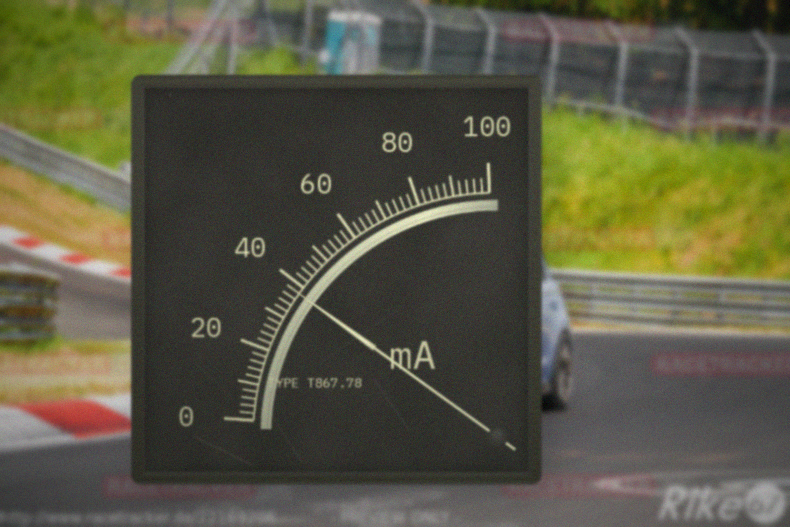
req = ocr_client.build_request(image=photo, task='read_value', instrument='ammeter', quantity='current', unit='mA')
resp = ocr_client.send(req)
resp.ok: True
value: 38 mA
